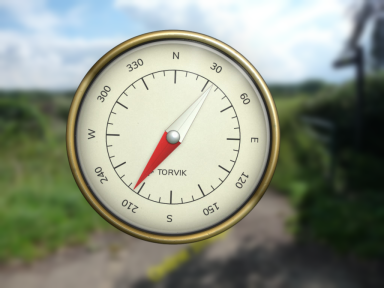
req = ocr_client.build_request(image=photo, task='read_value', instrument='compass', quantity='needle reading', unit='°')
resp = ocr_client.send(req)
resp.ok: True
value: 215 °
